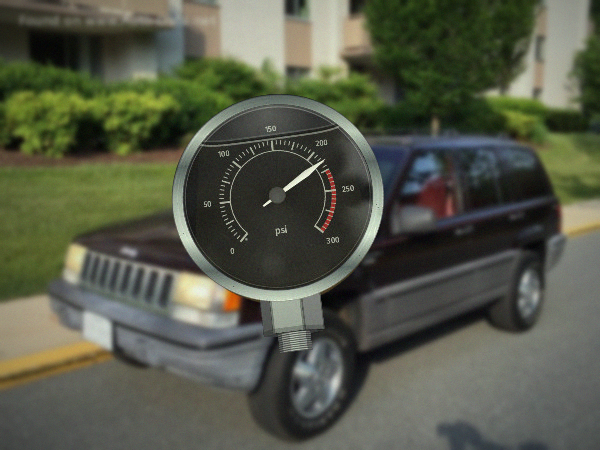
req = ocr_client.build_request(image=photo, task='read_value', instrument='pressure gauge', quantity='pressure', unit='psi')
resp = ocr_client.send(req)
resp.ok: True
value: 215 psi
